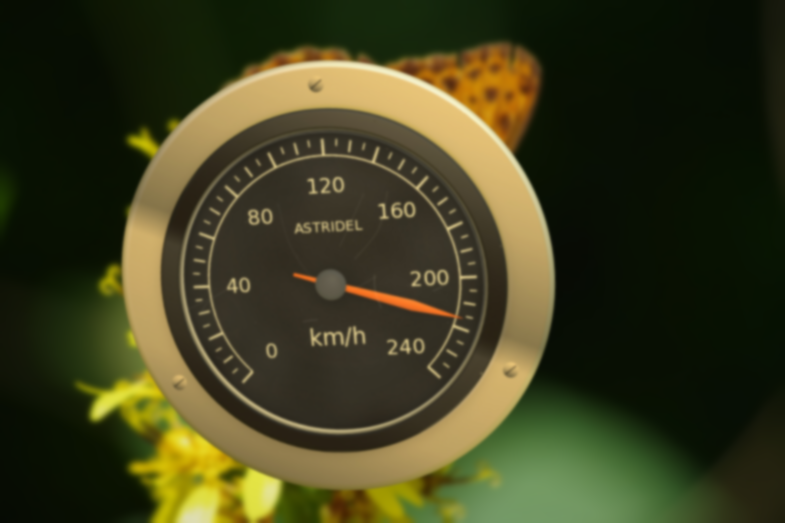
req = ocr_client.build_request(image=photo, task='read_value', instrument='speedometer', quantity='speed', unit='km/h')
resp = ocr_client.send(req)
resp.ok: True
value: 215 km/h
